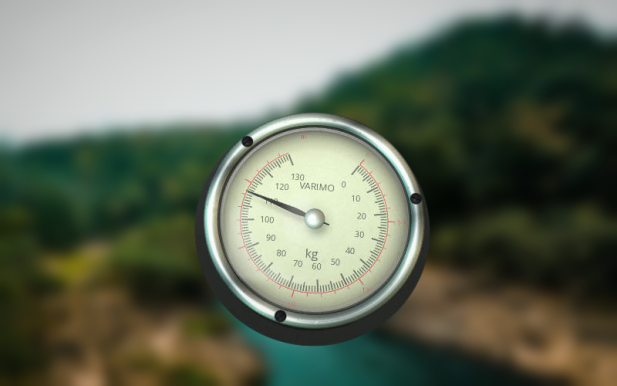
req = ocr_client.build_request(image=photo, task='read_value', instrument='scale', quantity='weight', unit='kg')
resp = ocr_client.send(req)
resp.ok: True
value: 110 kg
